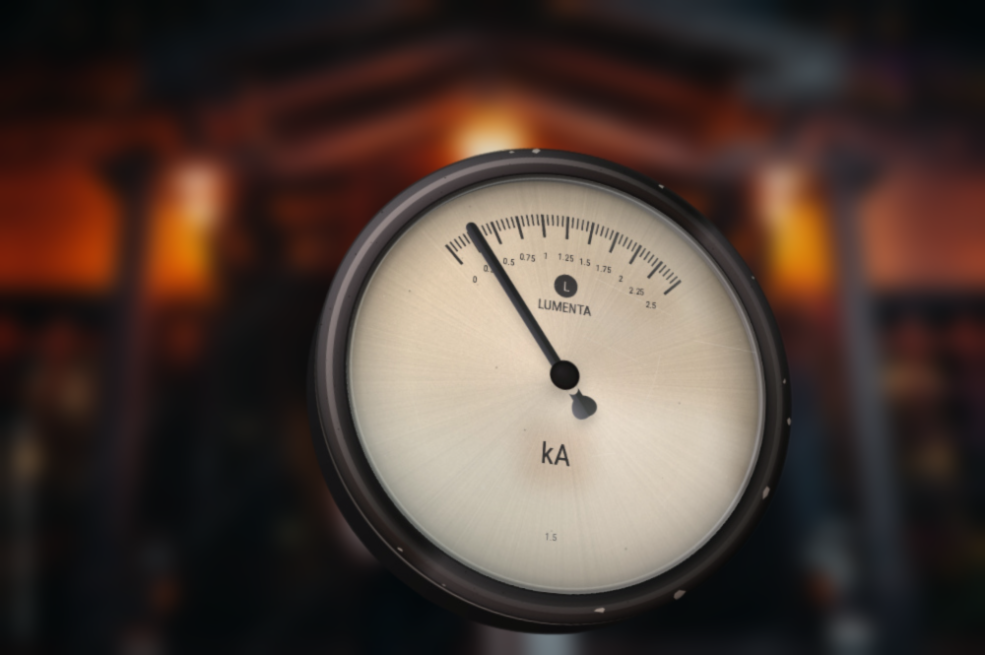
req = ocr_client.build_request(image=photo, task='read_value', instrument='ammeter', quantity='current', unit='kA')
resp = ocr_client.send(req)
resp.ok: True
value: 0.25 kA
